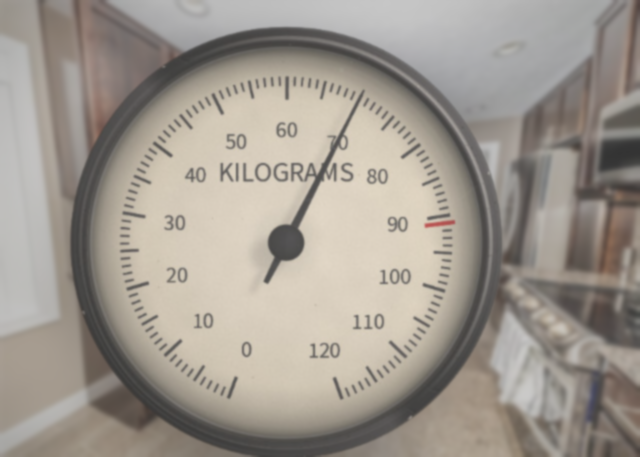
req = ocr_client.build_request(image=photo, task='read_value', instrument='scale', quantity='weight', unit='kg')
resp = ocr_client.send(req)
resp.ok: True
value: 70 kg
